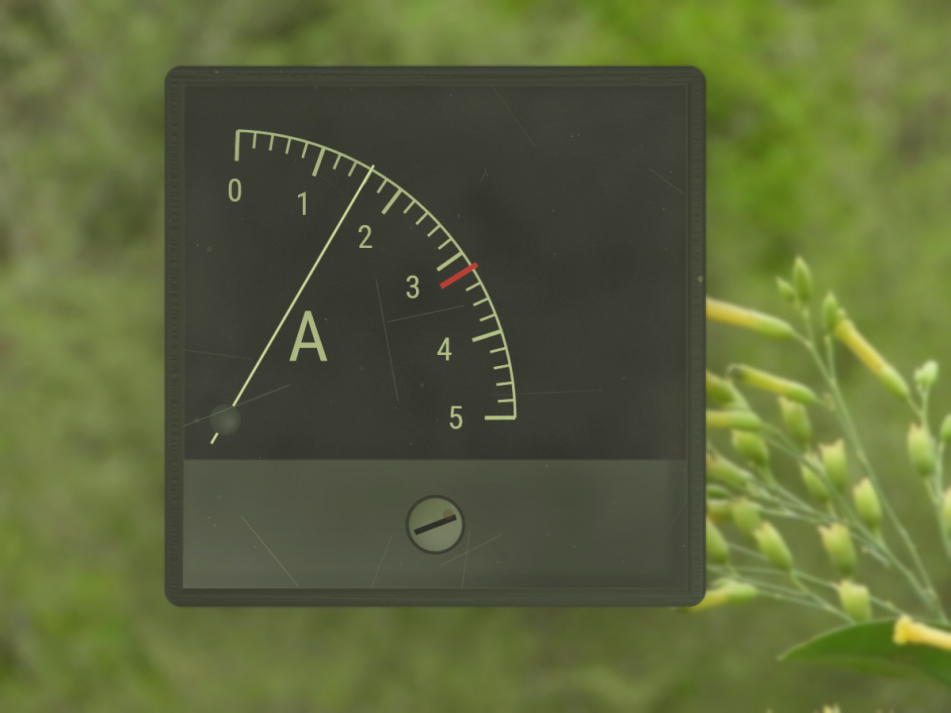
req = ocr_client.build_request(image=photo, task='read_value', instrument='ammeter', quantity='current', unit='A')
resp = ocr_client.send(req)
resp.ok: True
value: 1.6 A
